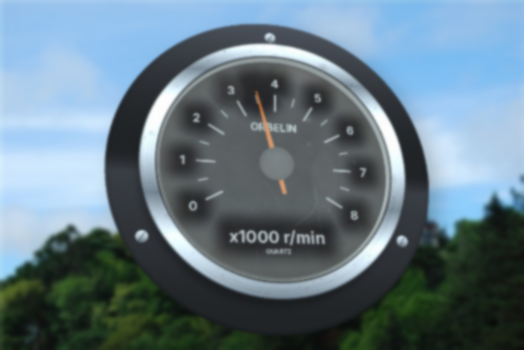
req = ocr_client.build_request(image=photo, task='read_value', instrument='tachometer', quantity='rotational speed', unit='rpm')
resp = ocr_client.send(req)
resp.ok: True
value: 3500 rpm
